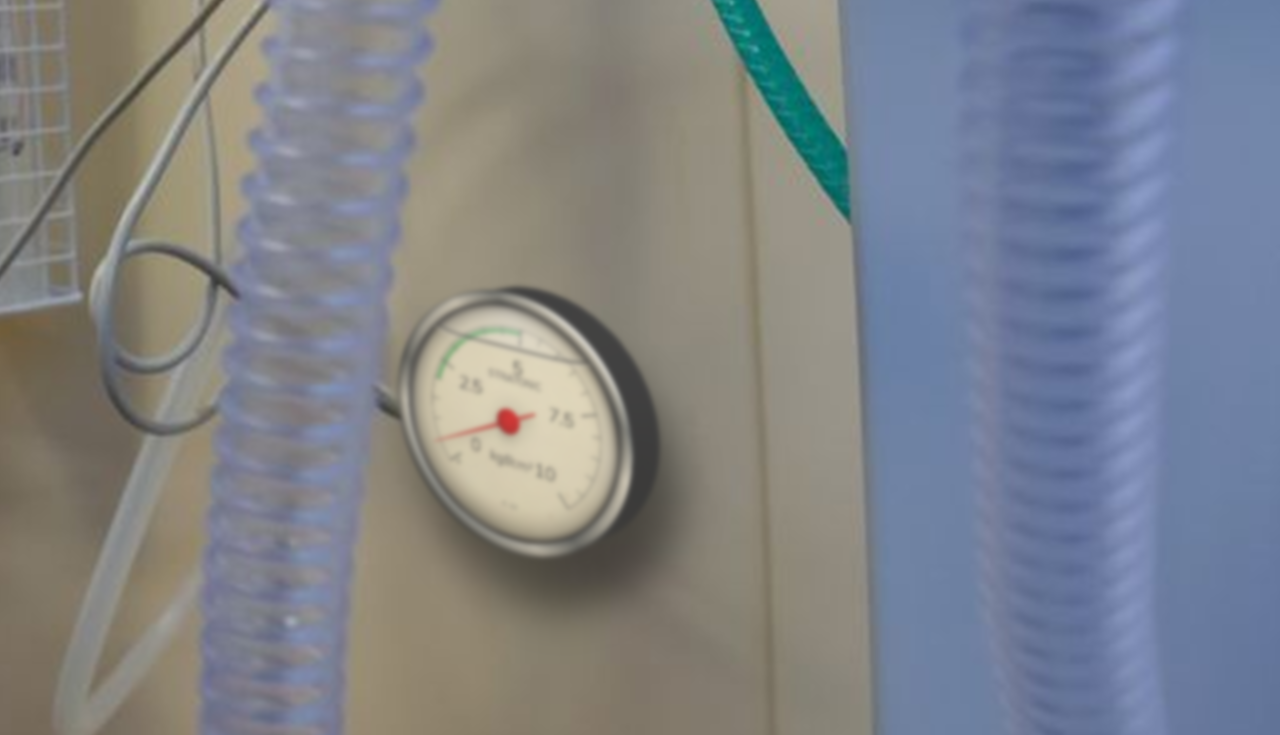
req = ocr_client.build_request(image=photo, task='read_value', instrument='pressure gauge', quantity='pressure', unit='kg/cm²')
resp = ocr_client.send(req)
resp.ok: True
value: 0.5 kg/cm²
